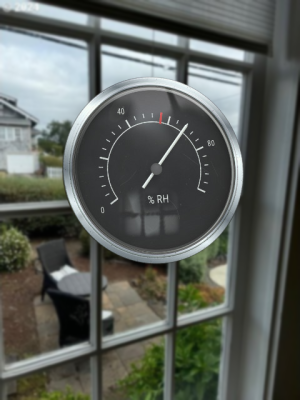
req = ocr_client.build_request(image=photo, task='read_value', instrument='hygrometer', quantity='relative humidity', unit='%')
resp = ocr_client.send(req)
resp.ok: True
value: 68 %
